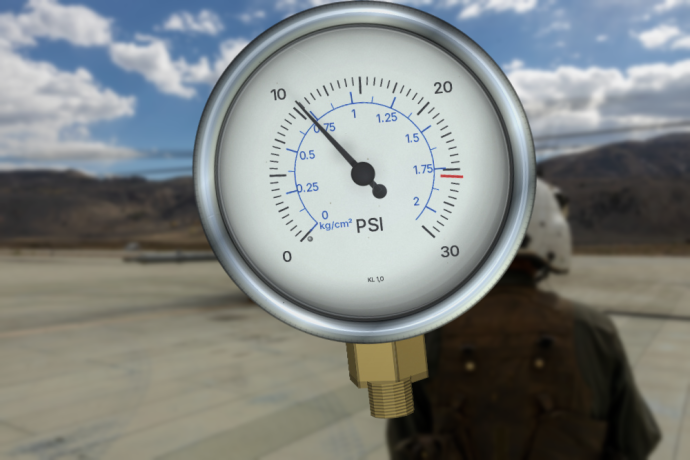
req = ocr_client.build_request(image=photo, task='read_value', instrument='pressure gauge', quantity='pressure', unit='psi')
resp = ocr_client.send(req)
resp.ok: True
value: 10.5 psi
